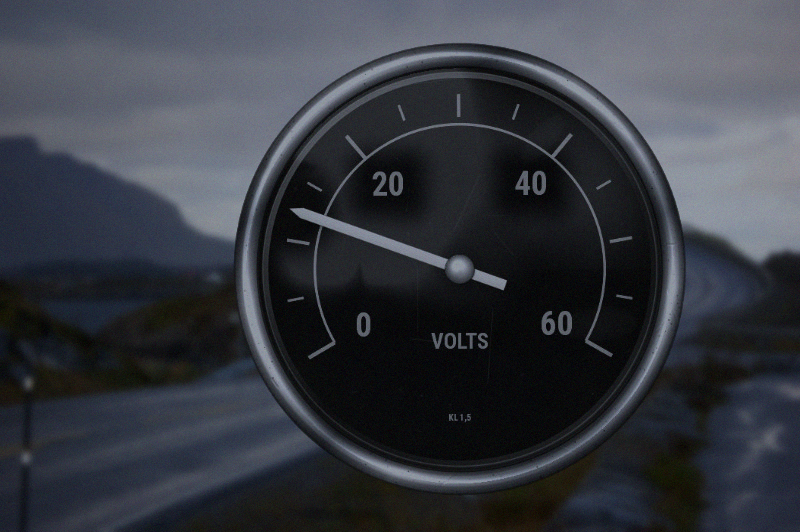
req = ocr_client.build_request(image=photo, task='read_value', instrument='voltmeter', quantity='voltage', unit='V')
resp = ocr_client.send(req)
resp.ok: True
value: 12.5 V
